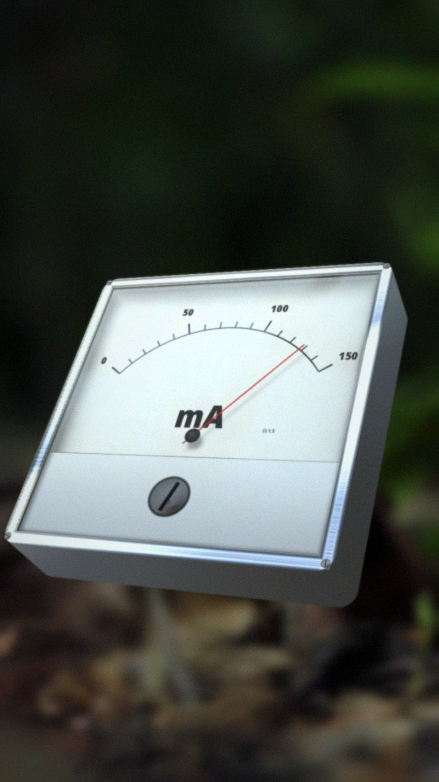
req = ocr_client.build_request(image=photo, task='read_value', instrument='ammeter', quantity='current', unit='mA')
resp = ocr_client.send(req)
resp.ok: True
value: 130 mA
